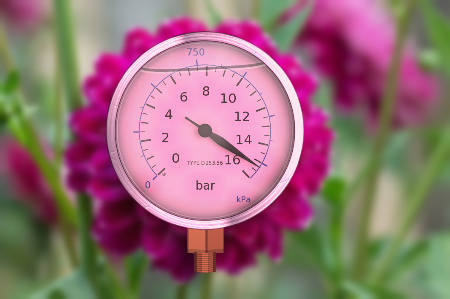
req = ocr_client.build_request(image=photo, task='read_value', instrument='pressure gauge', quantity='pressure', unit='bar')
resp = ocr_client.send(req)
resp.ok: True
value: 15.25 bar
